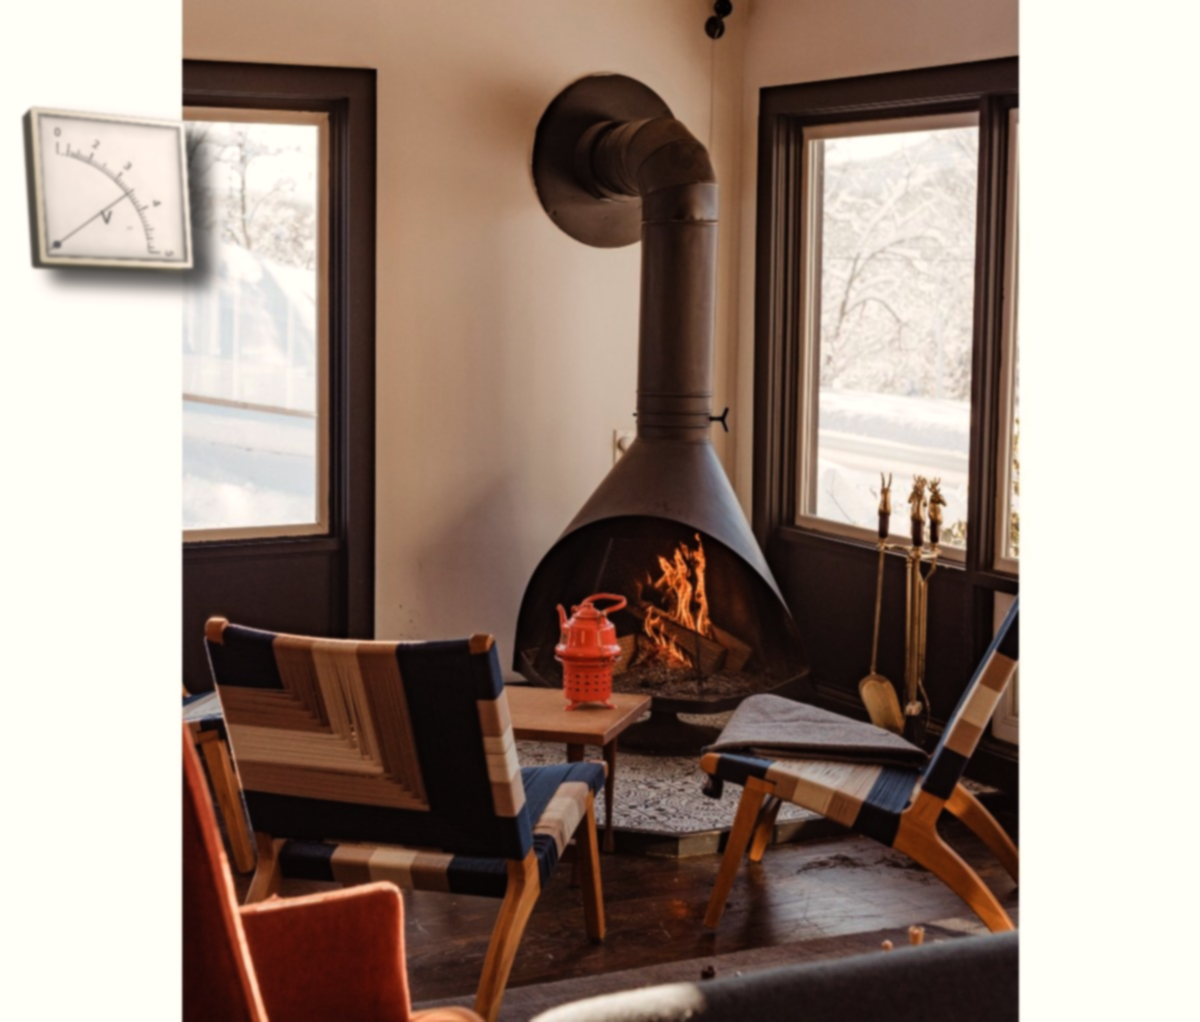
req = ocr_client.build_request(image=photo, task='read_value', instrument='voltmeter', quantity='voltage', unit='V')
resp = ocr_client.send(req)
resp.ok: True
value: 3.5 V
